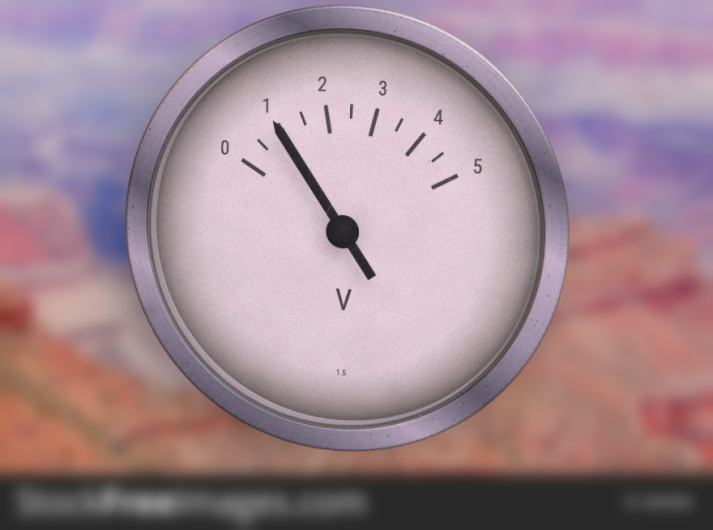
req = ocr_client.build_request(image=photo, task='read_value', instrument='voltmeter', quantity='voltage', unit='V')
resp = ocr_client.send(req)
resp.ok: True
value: 1 V
